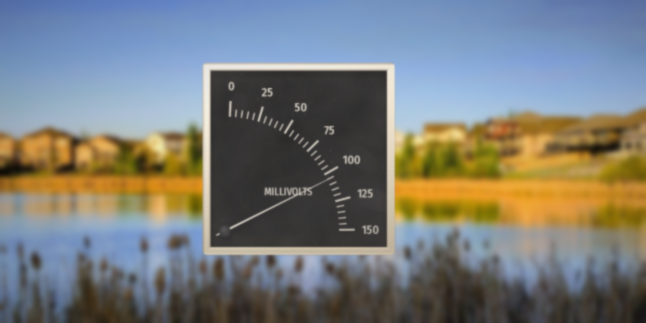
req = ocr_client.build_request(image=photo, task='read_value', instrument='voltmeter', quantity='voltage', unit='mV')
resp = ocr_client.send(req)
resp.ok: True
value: 105 mV
